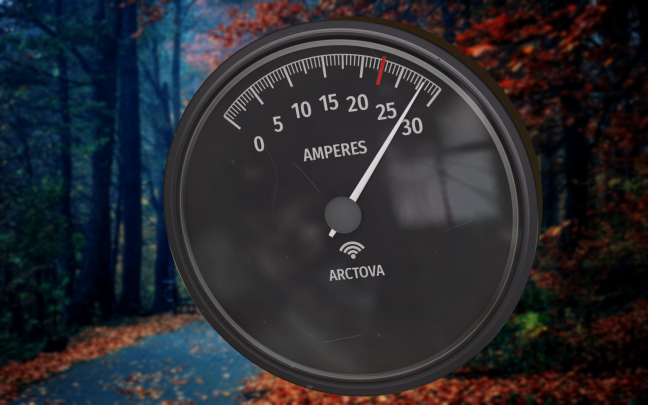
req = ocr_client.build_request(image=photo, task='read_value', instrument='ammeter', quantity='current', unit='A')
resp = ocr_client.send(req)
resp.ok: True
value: 28 A
